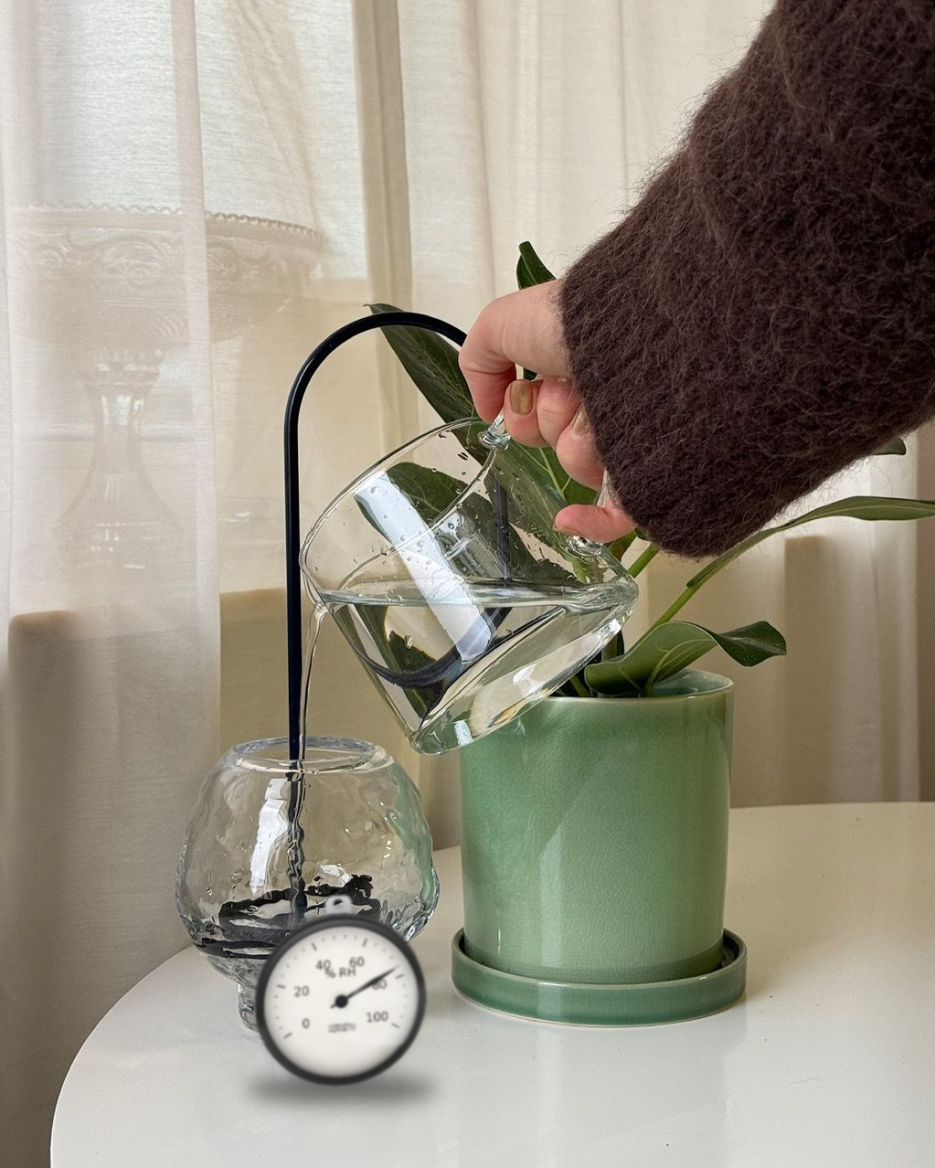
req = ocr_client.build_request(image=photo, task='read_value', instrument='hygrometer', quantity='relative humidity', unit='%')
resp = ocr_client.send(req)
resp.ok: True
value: 76 %
